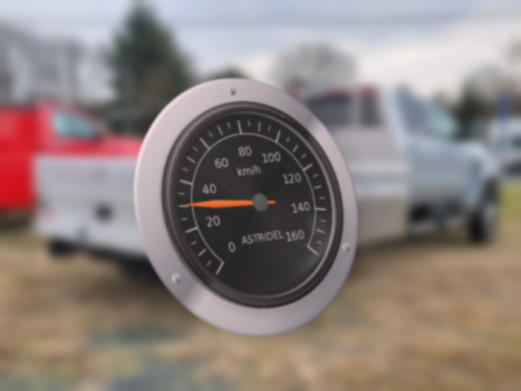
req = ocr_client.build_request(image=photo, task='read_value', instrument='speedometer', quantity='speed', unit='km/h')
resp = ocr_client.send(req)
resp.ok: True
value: 30 km/h
